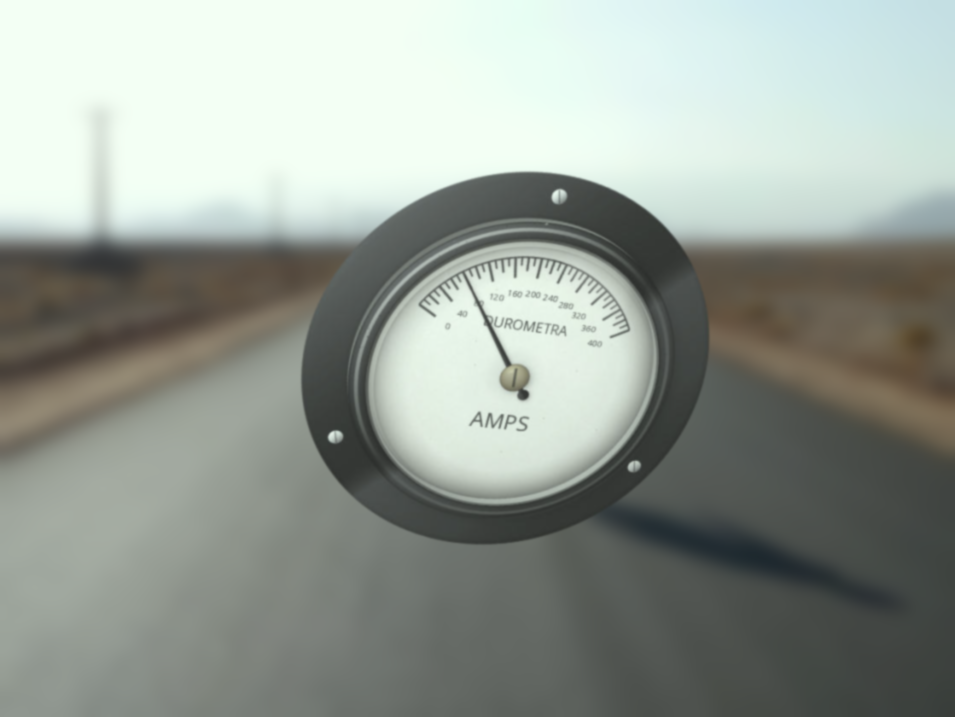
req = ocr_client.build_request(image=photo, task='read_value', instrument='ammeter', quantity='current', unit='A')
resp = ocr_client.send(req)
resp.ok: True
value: 80 A
